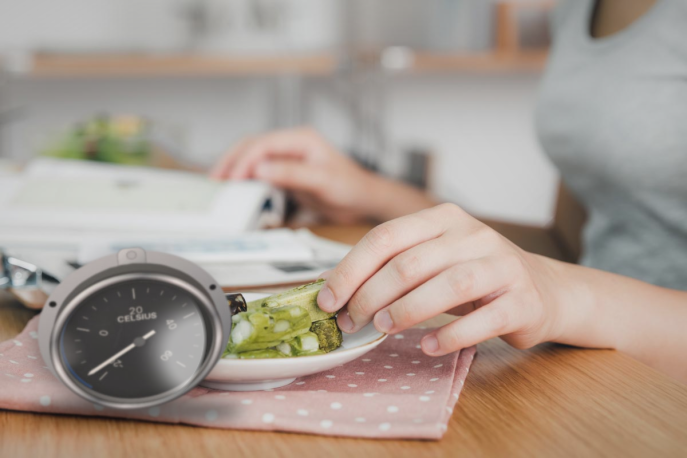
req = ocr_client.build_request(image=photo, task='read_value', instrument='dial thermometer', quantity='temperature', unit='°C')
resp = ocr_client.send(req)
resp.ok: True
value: -16 °C
